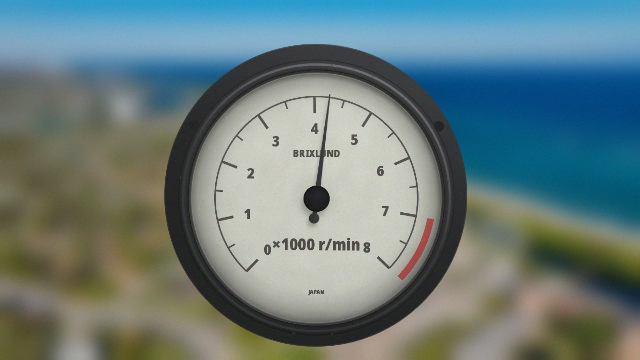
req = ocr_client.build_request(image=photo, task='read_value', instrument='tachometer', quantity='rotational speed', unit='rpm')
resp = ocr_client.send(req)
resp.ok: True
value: 4250 rpm
